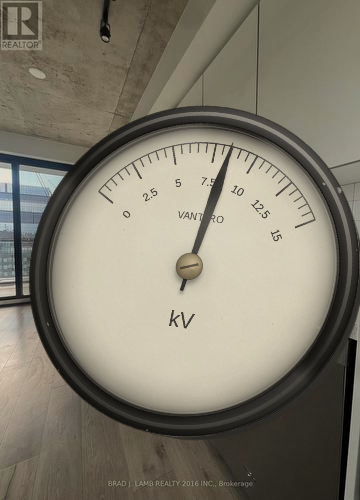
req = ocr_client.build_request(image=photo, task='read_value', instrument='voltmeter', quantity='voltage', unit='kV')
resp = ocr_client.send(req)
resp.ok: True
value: 8.5 kV
